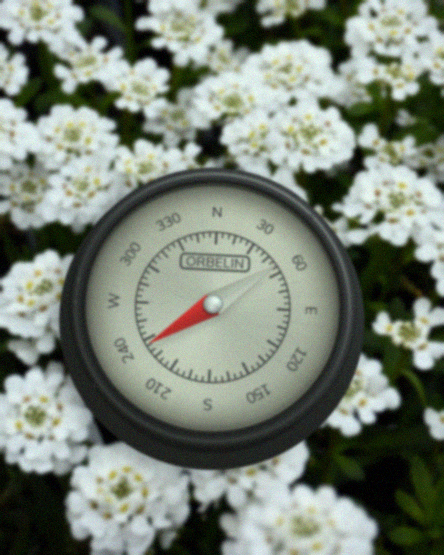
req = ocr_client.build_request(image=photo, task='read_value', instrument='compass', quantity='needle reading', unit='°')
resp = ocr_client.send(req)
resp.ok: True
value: 235 °
